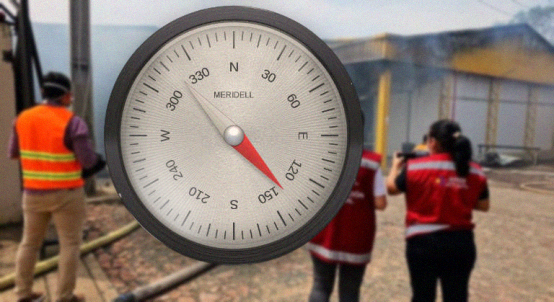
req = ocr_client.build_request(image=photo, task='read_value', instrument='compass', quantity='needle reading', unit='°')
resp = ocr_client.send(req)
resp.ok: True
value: 137.5 °
